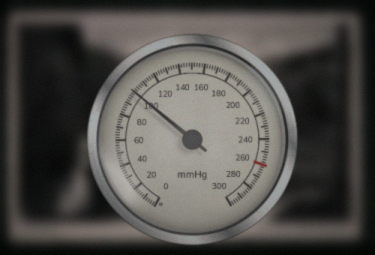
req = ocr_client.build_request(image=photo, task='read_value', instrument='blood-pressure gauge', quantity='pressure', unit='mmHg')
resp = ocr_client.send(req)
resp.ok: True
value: 100 mmHg
